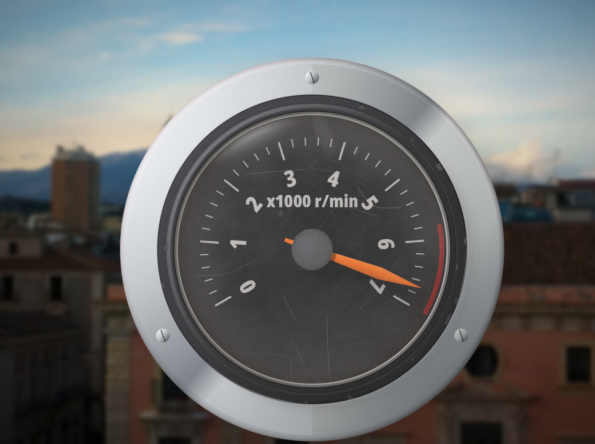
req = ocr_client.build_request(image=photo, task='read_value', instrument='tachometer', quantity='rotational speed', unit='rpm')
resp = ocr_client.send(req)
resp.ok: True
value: 6700 rpm
